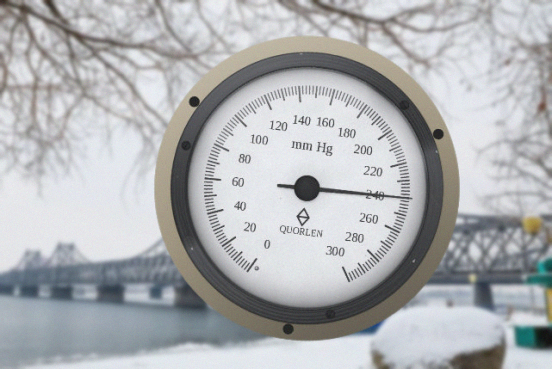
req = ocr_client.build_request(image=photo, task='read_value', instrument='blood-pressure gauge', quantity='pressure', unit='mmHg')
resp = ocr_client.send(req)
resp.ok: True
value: 240 mmHg
